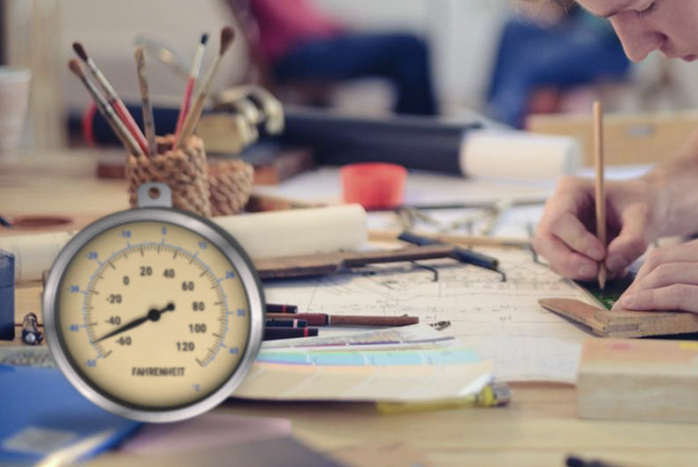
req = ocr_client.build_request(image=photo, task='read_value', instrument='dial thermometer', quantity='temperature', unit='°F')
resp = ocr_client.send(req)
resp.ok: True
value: -50 °F
